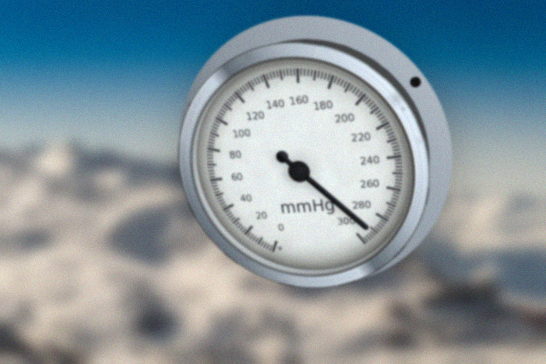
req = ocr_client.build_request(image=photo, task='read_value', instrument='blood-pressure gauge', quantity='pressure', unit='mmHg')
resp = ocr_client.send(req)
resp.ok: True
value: 290 mmHg
